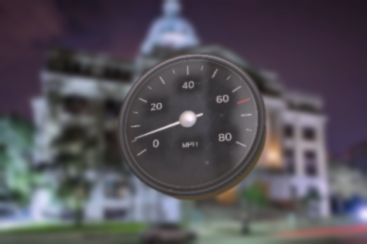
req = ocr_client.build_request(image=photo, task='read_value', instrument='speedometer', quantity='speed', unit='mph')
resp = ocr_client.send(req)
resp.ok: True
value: 5 mph
